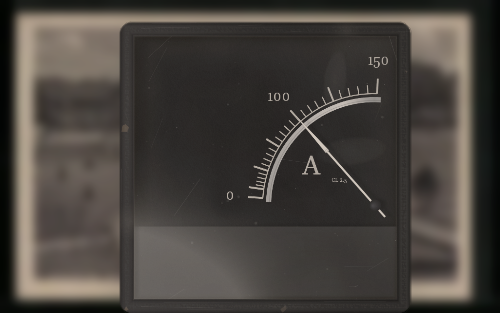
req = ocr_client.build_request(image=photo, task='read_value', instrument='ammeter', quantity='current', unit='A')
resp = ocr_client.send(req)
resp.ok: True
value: 100 A
